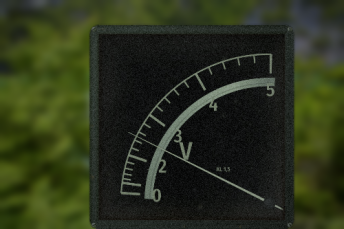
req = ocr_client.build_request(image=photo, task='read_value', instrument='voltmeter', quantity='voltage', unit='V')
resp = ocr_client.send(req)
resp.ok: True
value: 2.5 V
